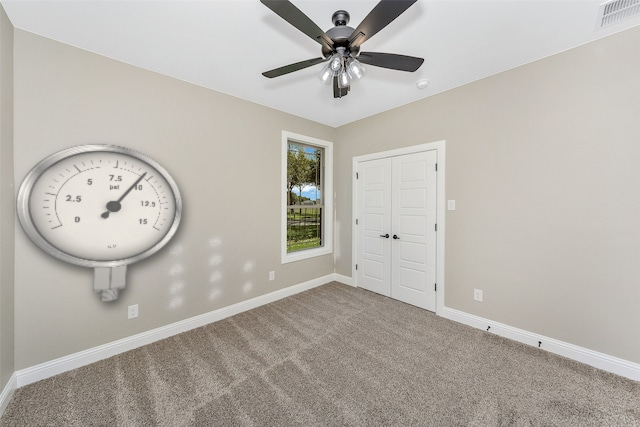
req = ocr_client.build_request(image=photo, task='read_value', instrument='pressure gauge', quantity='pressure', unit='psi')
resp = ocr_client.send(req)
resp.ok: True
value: 9.5 psi
